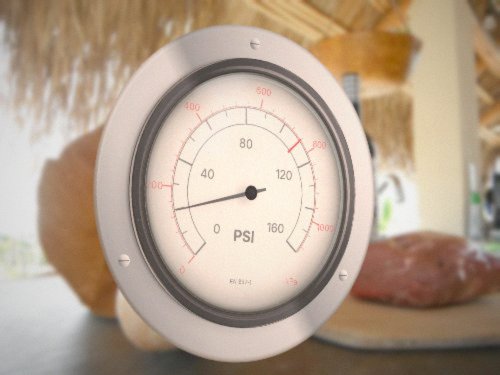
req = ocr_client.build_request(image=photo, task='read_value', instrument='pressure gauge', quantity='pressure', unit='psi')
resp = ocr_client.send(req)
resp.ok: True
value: 20 psi
